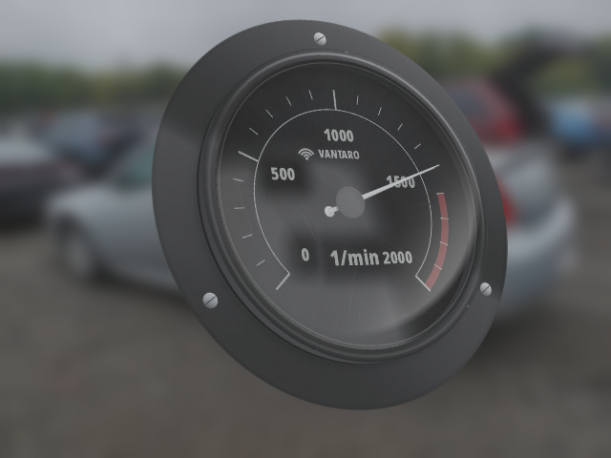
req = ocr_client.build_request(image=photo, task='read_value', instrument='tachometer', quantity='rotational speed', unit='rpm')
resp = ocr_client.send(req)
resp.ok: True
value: 1500 rpm
